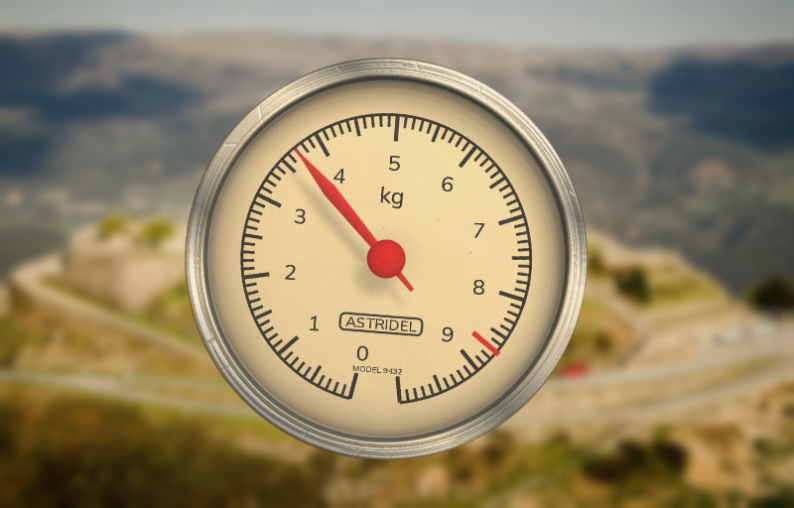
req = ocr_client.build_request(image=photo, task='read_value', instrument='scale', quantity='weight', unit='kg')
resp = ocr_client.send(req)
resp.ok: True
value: 3.7 kg
